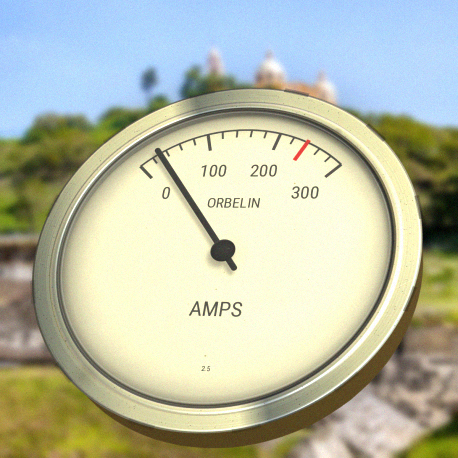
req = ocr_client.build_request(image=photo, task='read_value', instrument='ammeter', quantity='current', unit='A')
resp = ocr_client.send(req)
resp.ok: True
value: 30 A
